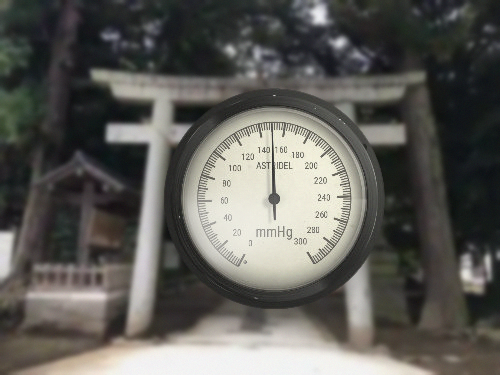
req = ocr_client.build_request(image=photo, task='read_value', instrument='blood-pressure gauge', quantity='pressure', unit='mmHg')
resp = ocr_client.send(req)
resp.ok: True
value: 150 mmHg
